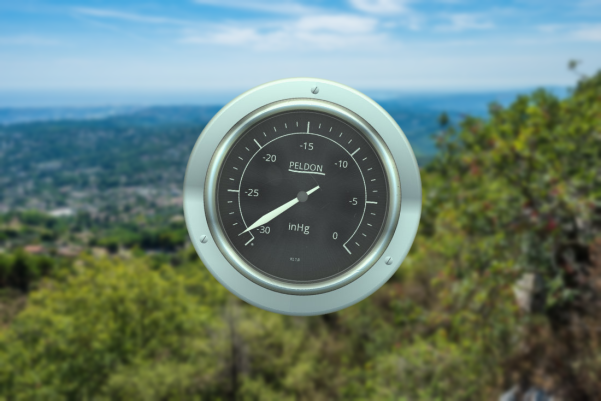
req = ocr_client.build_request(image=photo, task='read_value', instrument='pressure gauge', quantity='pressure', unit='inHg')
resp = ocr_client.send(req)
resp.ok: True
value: -29 inHg
